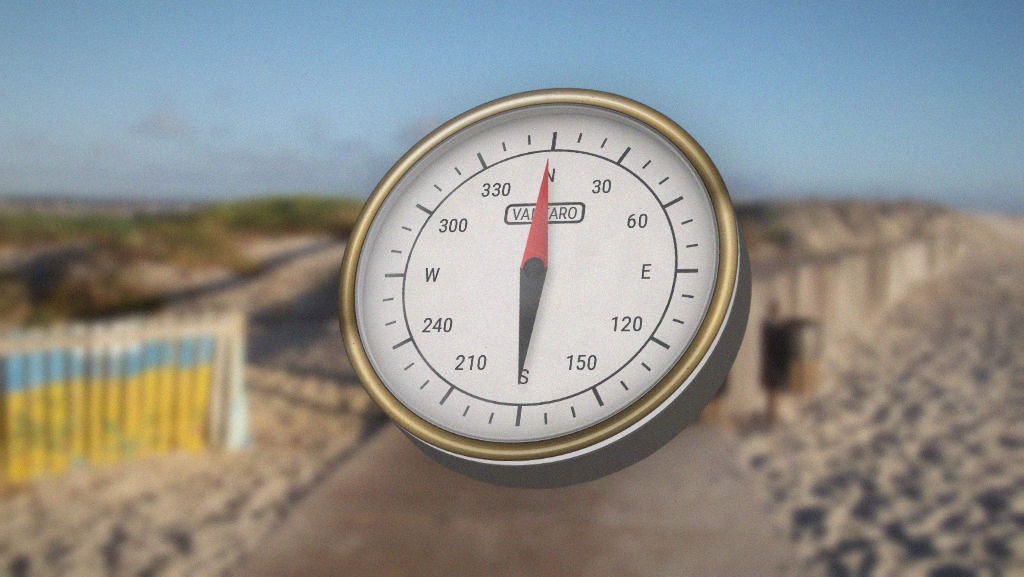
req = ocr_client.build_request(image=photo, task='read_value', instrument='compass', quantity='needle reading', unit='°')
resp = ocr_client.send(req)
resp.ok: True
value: 0 °
